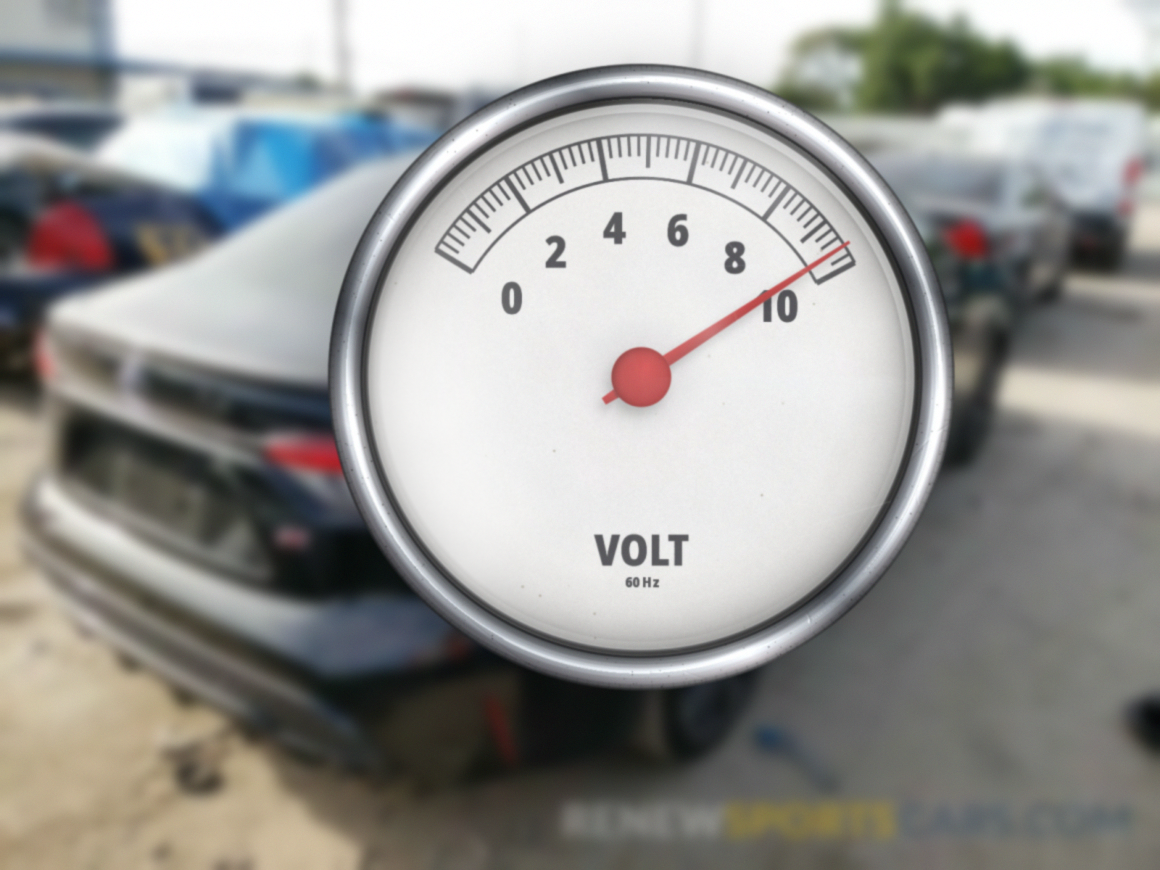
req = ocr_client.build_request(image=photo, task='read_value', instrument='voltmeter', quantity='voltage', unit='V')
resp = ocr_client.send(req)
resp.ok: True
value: 9.6 V
